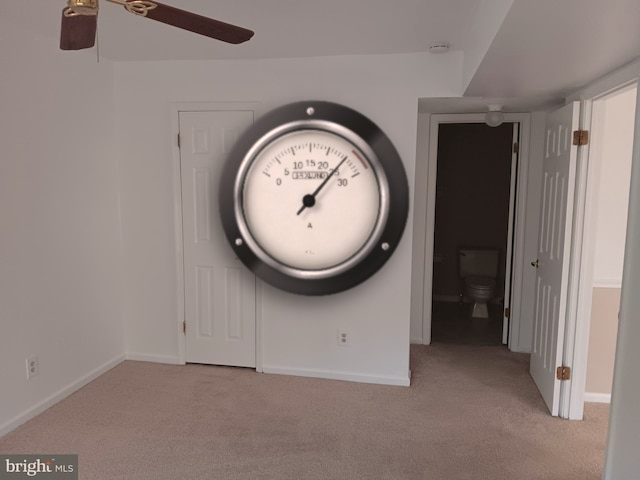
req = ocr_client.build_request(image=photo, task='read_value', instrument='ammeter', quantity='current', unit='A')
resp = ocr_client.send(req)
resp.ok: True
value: 25 A
